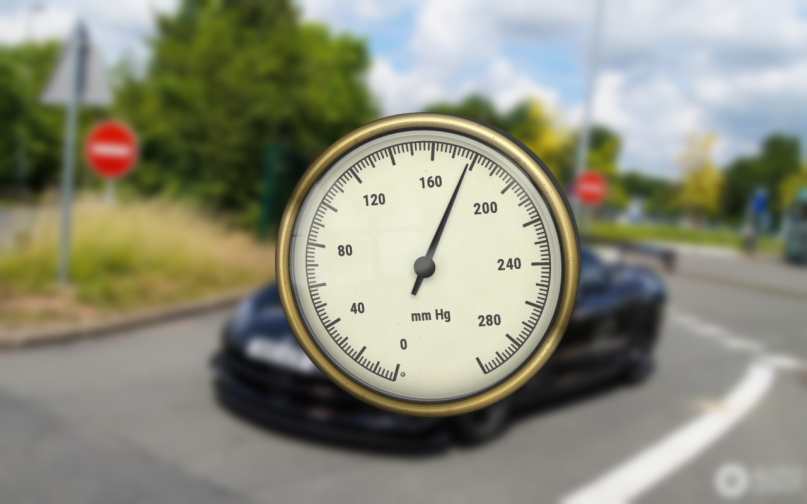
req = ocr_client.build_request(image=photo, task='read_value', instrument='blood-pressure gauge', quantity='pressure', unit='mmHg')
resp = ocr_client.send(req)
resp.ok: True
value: 178 mmHg
